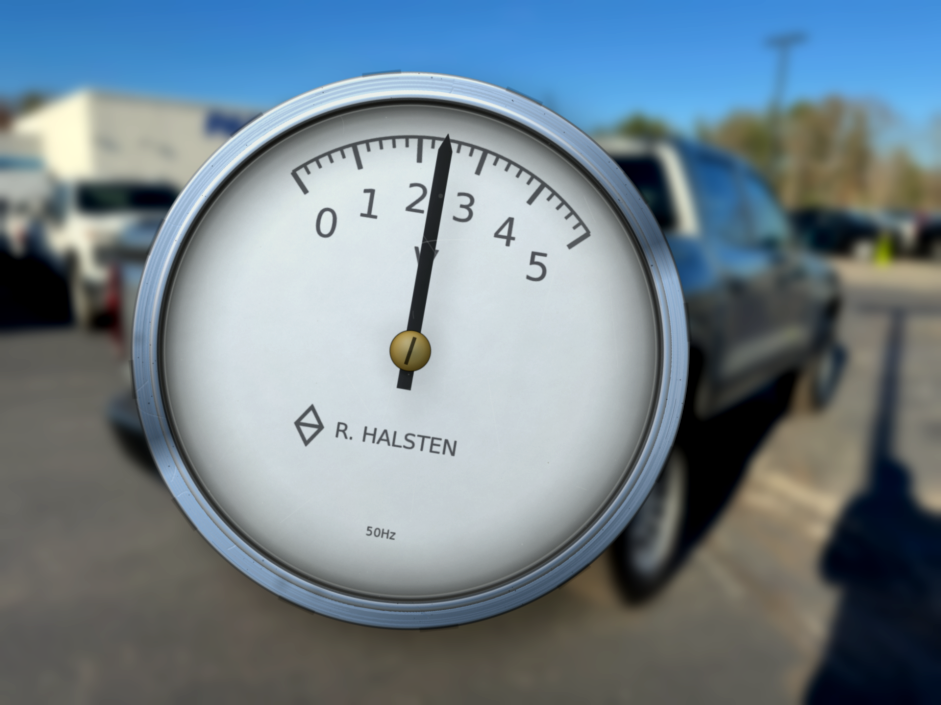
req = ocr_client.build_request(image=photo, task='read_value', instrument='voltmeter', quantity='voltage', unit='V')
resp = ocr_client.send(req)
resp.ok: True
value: 2.4 V
